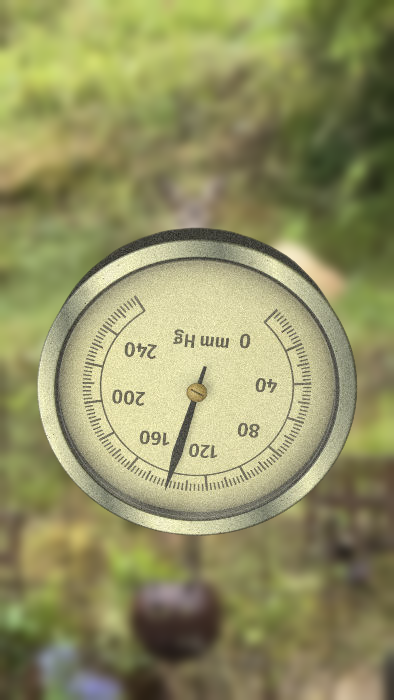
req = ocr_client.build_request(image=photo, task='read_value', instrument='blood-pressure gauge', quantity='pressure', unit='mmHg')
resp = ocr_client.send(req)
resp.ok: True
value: 140 mmHg
